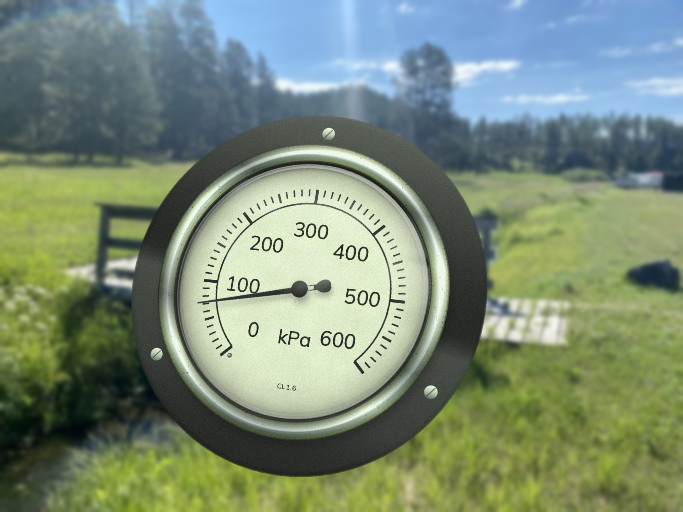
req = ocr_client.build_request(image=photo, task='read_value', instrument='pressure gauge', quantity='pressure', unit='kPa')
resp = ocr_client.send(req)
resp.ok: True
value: 70 kPa
